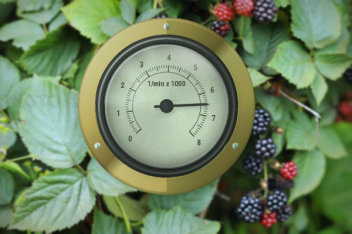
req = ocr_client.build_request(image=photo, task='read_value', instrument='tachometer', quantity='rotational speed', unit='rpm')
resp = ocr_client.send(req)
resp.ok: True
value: 6500 rpm
